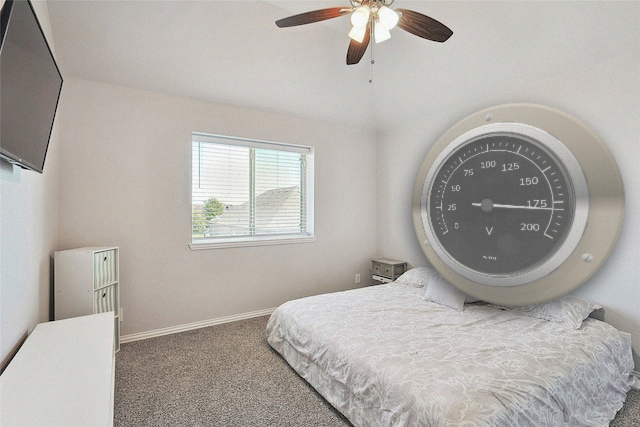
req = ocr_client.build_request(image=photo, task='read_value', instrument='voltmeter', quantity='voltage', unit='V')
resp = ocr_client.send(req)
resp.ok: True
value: 180 V
